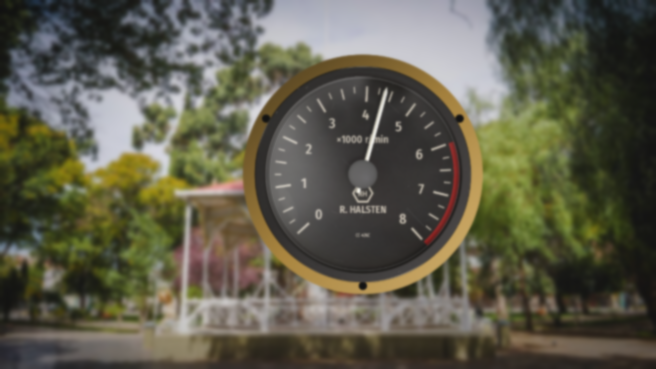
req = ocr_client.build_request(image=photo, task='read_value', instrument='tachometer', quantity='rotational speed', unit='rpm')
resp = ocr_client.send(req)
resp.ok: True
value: 4375 rpm
